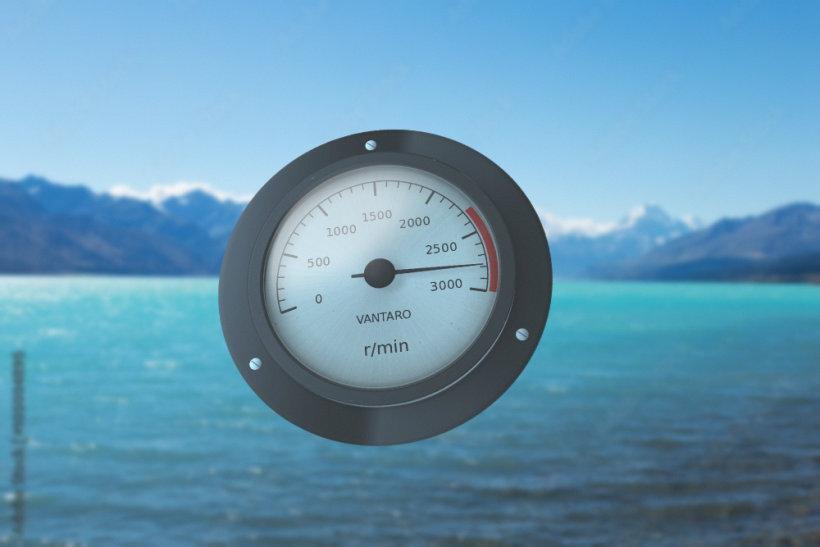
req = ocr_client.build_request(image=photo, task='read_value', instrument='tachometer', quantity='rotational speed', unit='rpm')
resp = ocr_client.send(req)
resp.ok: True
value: 2800 rpm
